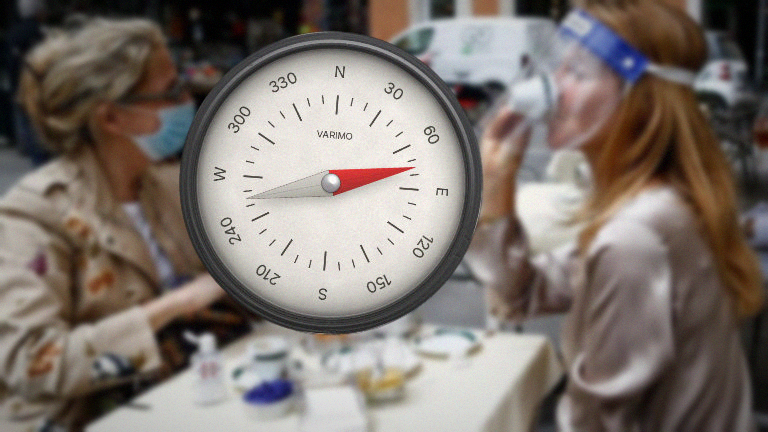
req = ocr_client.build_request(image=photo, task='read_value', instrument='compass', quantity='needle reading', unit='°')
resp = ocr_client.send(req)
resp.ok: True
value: 75 °
